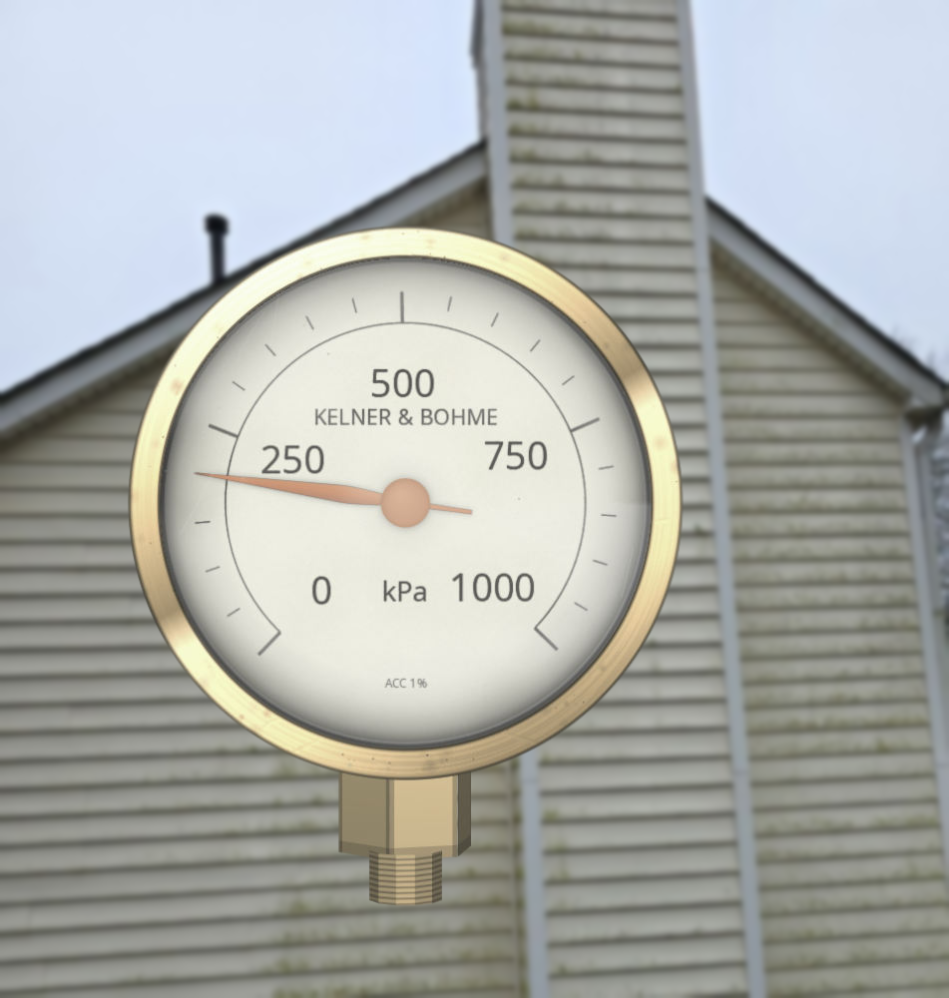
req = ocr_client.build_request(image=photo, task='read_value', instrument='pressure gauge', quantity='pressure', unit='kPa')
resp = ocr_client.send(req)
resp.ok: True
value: 200 kPa
